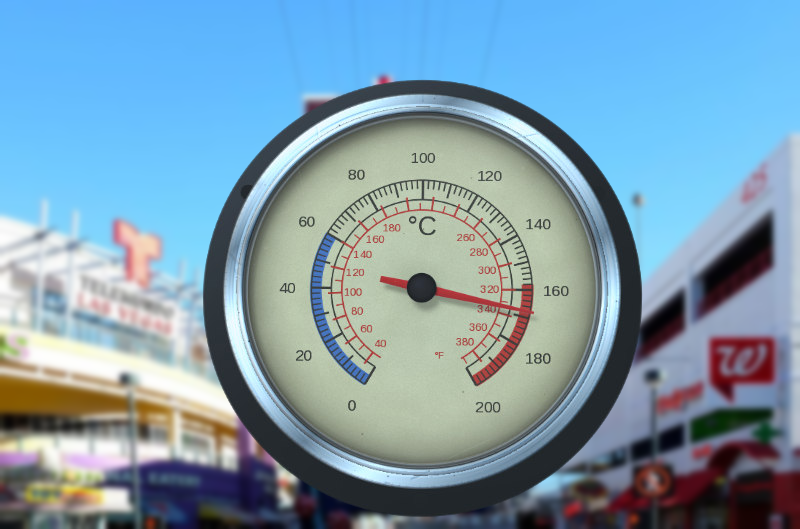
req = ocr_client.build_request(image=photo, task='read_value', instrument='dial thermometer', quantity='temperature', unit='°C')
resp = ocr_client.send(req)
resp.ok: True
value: 168 °C
